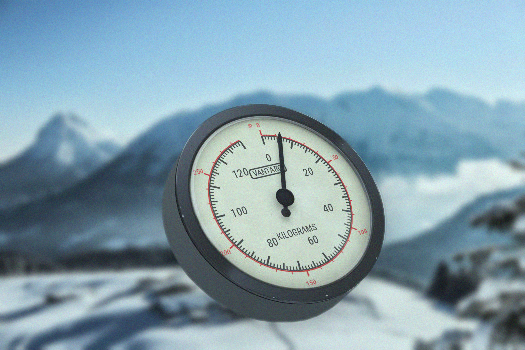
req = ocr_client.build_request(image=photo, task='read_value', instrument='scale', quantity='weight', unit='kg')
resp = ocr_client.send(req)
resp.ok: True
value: 5 kg
